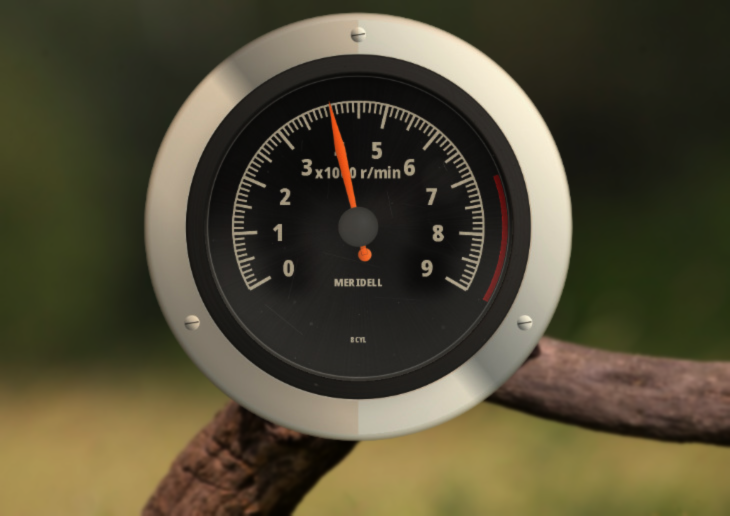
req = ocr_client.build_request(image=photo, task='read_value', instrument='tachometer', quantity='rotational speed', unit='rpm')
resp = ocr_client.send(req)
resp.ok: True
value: 4000 rpm
